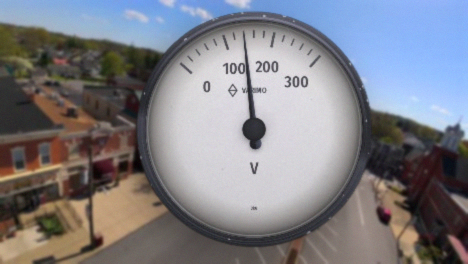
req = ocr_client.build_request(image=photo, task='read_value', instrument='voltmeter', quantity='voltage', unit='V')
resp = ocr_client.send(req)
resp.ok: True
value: 140 V
